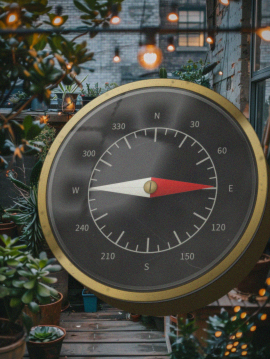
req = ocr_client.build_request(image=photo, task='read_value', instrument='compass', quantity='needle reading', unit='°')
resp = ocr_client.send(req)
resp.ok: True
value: 90 °
